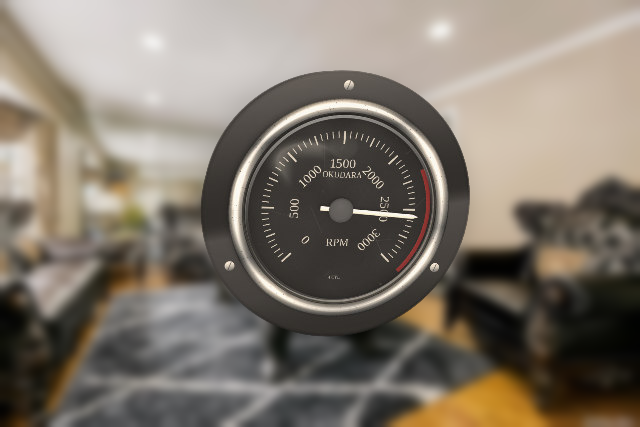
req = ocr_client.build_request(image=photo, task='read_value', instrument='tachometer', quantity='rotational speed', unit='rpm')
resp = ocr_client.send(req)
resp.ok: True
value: 2550 rpm
